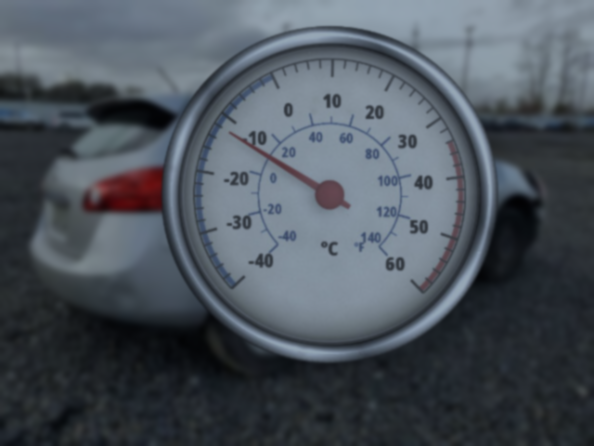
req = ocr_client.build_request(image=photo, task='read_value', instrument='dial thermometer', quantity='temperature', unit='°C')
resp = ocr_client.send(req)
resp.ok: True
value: -12 °C
